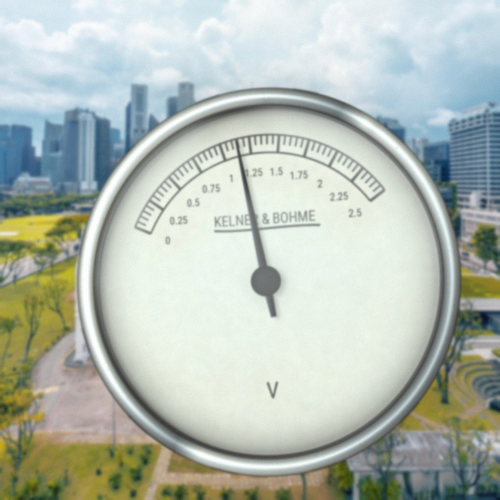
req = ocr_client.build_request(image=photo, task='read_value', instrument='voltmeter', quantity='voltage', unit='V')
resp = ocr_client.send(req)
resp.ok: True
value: 1.15 V
